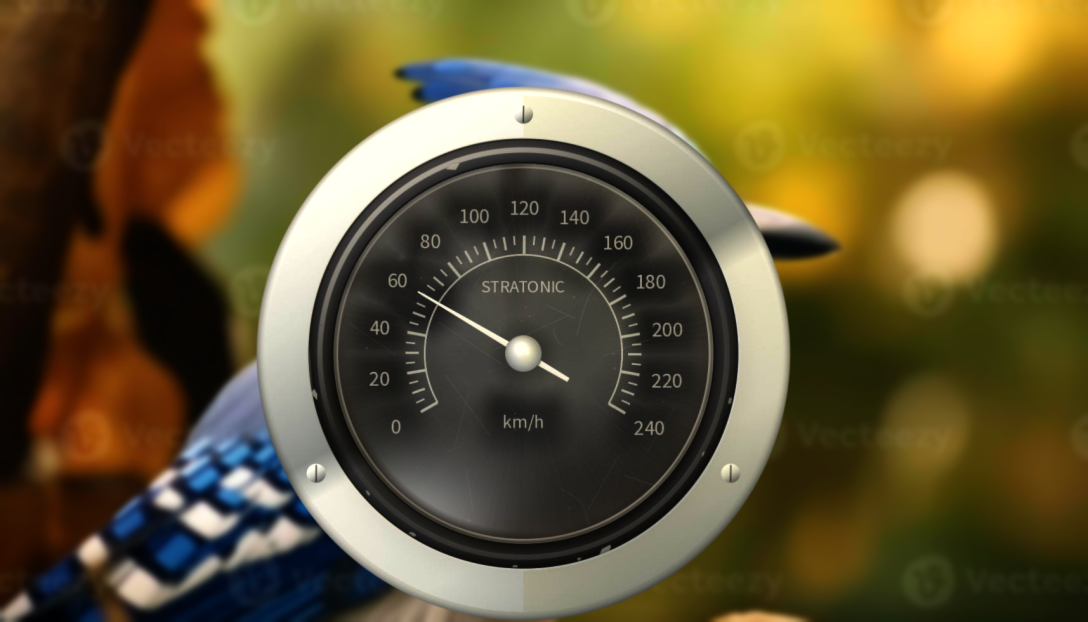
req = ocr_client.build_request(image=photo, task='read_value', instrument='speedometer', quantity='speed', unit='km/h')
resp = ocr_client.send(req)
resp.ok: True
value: 60 km/h
